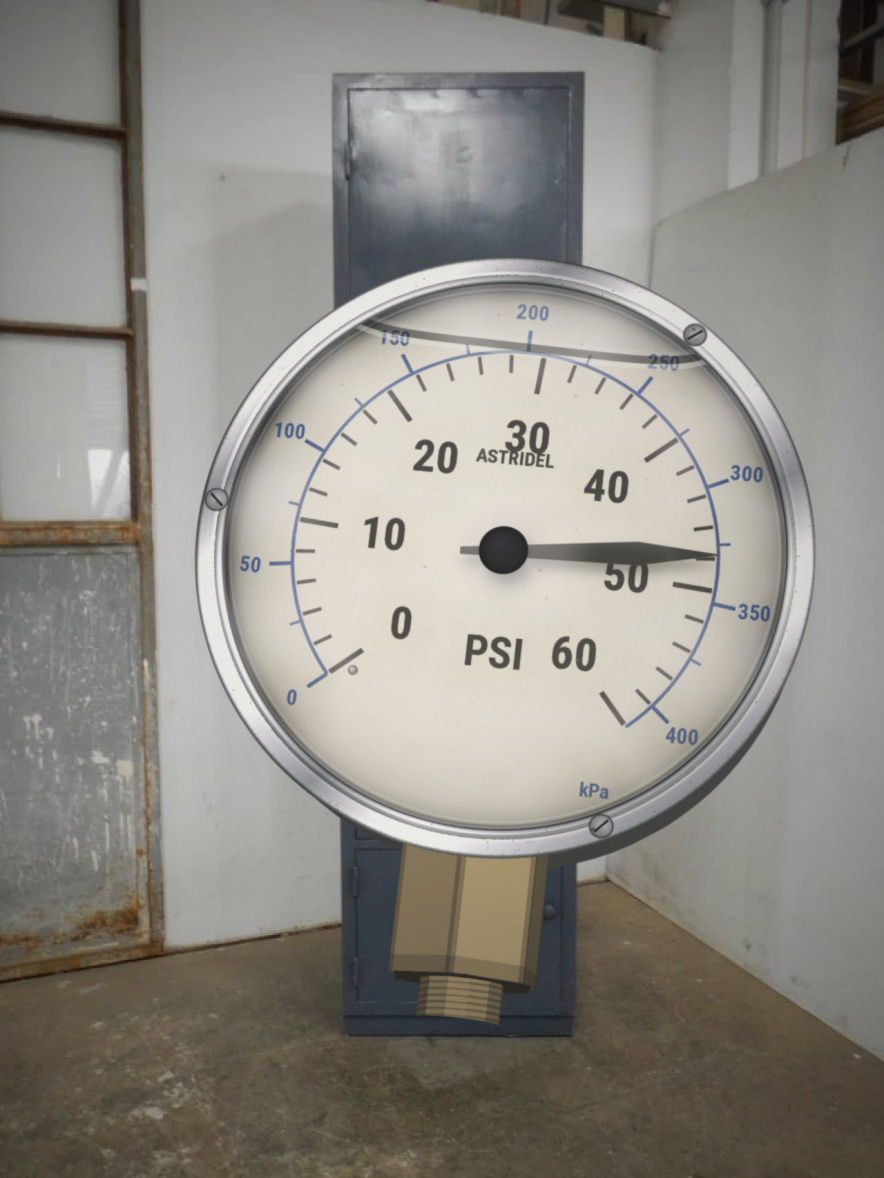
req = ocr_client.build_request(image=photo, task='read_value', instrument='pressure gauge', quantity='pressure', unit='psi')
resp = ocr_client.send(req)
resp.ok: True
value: 48 psi
